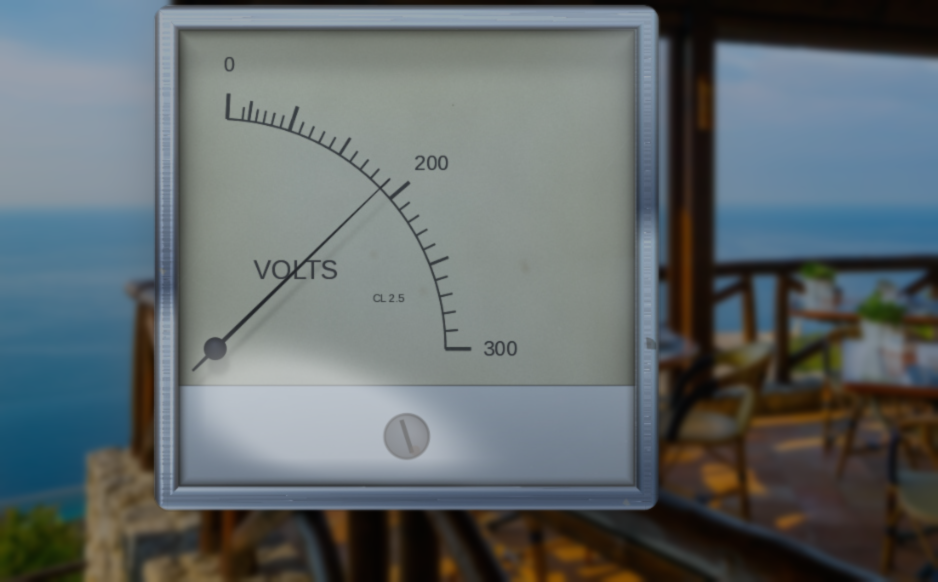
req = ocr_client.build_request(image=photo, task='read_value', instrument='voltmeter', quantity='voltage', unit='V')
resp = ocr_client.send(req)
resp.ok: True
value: 190 V
